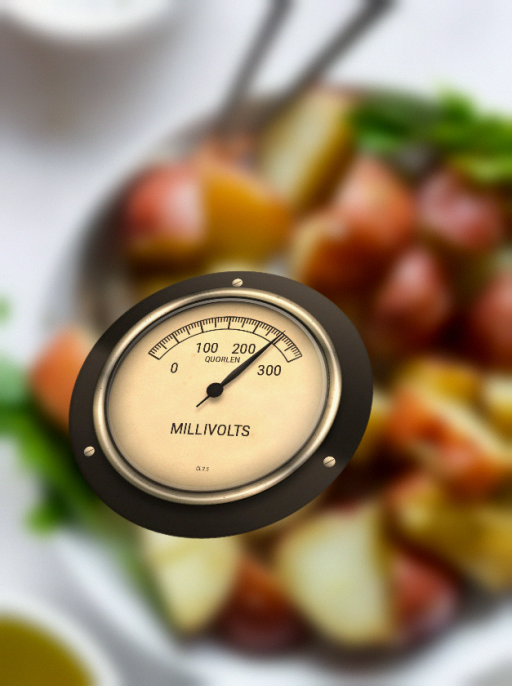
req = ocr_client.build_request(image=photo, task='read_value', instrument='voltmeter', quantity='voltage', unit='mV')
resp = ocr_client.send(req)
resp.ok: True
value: 250 mV
